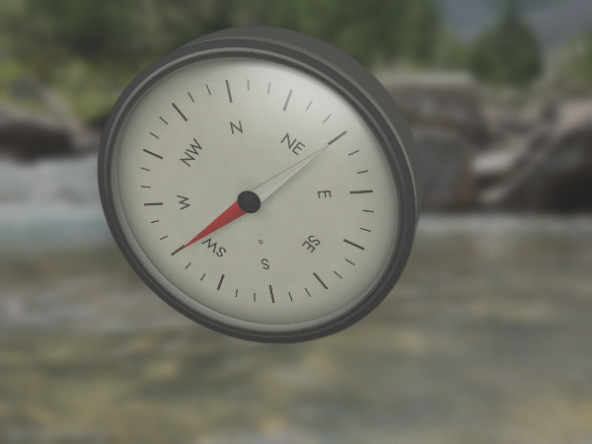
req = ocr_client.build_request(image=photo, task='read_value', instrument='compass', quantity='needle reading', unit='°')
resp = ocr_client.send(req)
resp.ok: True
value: 240 °
